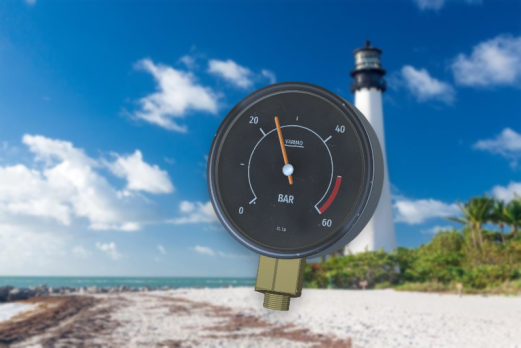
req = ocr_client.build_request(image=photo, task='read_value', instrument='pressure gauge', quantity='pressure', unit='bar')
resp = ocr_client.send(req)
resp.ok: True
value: 25 bar
